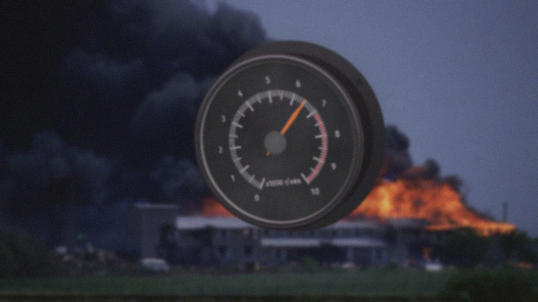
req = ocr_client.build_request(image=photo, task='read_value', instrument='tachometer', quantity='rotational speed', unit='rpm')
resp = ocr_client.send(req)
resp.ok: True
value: 6500 rpm
